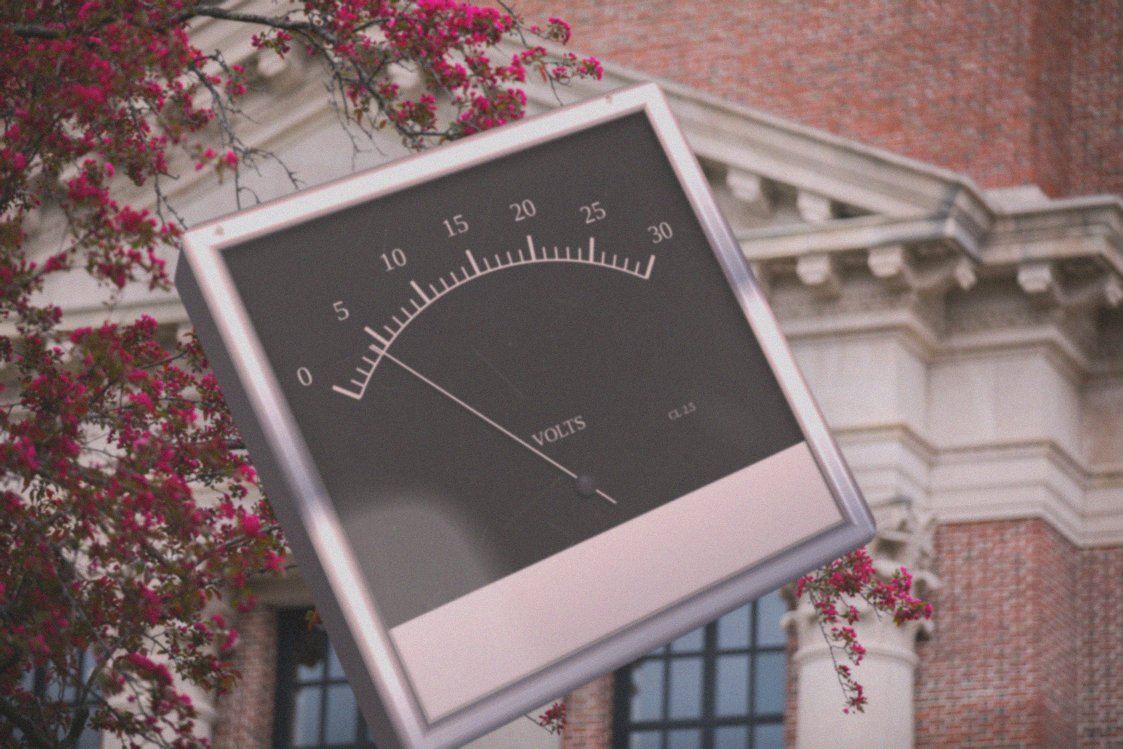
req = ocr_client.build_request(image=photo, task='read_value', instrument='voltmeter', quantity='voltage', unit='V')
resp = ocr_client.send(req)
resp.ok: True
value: 4 V
